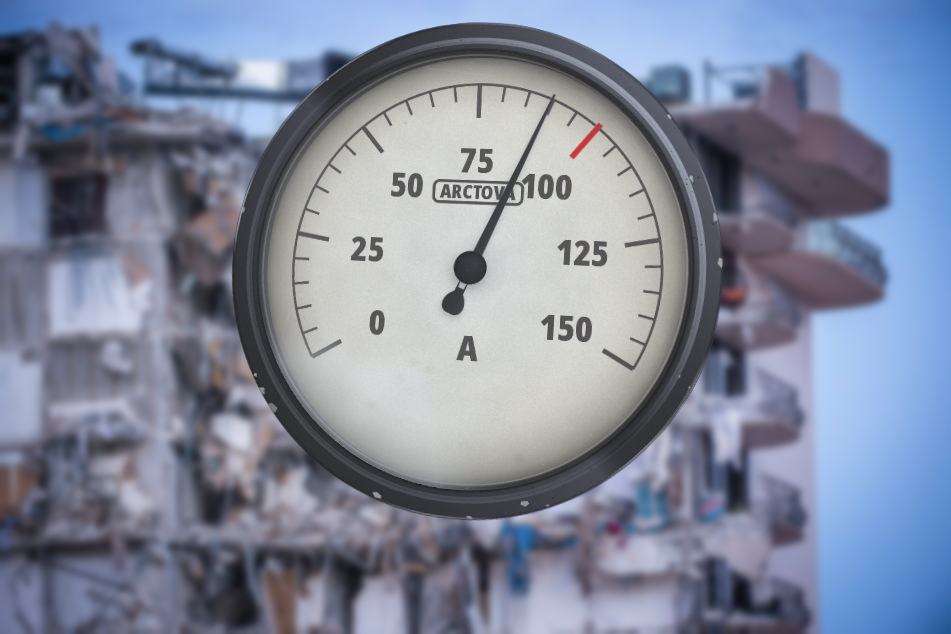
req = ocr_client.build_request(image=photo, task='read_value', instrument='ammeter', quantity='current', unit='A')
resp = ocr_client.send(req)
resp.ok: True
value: 90 A
